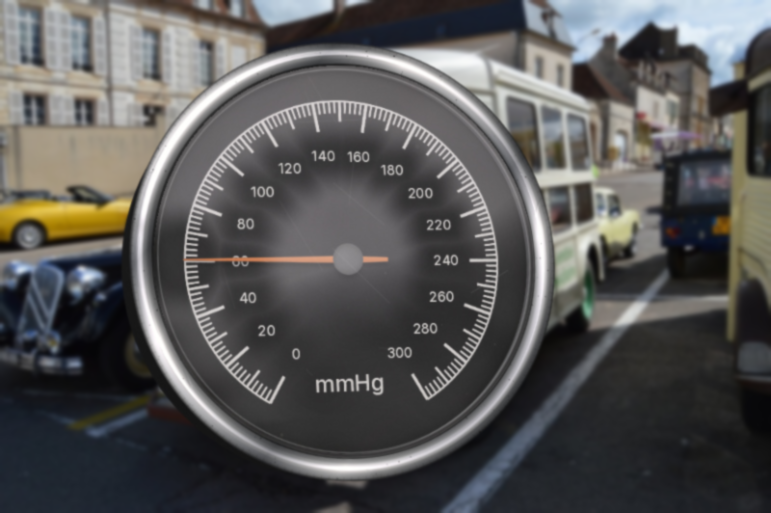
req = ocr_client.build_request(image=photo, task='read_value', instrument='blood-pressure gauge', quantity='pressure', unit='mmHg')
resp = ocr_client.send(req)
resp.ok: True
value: 60 mmHg
